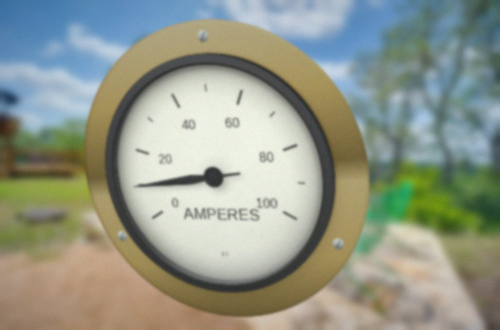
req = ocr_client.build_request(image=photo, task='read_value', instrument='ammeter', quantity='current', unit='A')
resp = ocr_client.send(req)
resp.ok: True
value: 10 A
